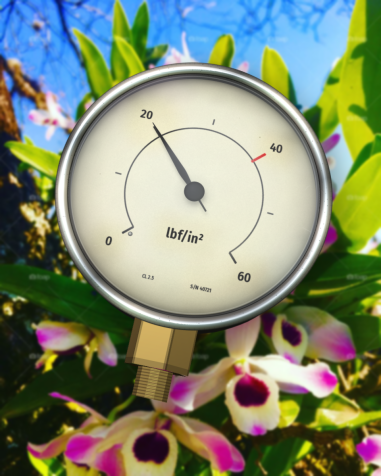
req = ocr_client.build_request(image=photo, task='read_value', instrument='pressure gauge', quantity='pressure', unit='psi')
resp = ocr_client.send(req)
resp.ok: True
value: 20 psi
